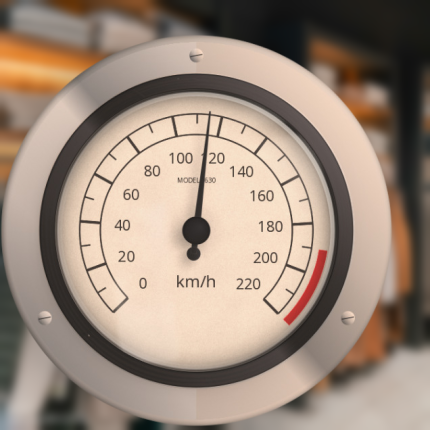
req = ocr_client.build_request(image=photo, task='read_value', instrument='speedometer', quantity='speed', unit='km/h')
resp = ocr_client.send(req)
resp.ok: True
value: 115 km/h
